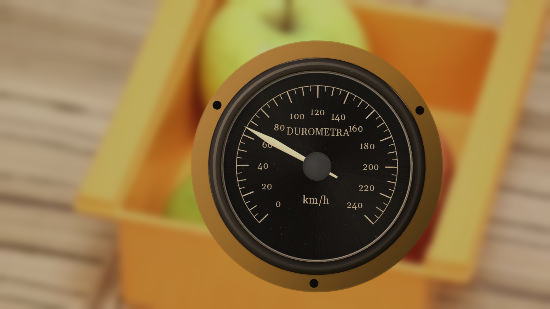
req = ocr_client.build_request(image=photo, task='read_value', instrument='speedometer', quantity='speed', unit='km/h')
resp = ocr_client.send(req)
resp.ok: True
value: 65 km/h
